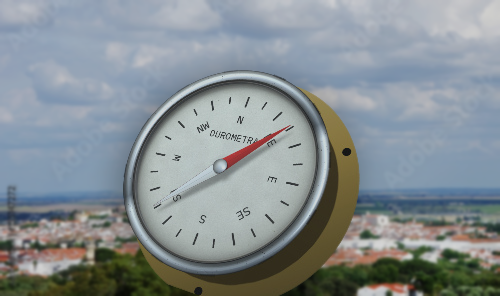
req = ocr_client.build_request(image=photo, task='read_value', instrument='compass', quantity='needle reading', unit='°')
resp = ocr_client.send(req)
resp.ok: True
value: 45 °
